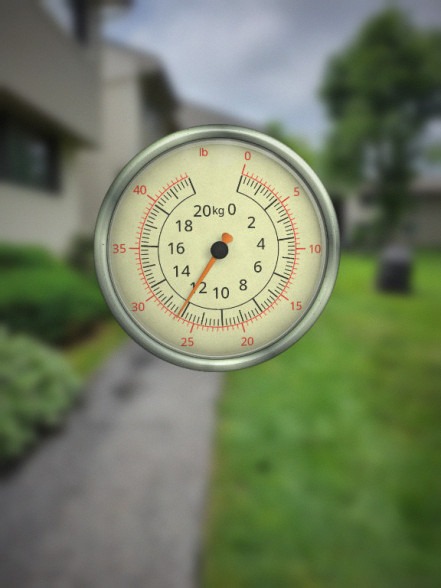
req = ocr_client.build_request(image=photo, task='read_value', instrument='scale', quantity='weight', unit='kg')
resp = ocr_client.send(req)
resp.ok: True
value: 12.2 kg
